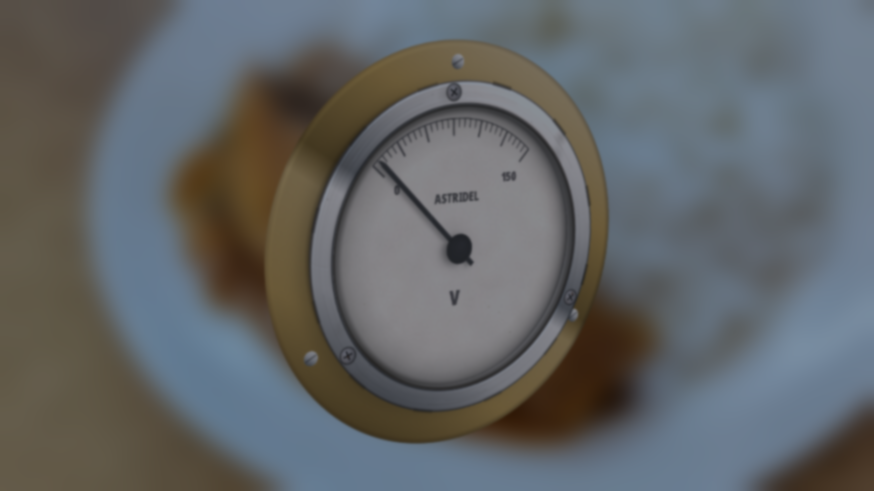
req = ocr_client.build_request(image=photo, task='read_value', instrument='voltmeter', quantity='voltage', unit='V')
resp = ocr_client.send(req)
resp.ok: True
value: 5 V
